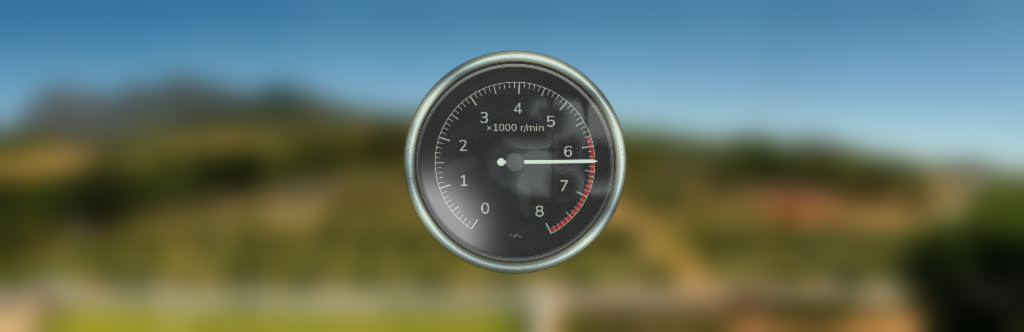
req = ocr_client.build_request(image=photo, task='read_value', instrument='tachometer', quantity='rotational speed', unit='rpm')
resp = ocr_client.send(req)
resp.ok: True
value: 6300 rpm
